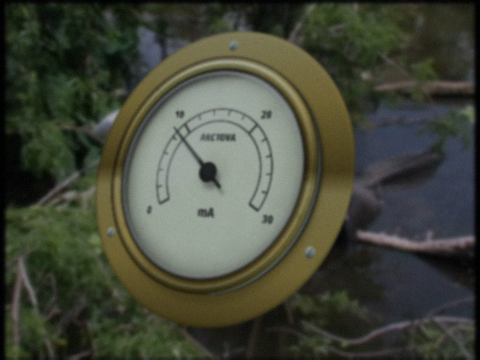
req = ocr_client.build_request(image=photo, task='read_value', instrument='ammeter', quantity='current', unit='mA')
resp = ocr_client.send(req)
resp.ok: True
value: 9 mA
